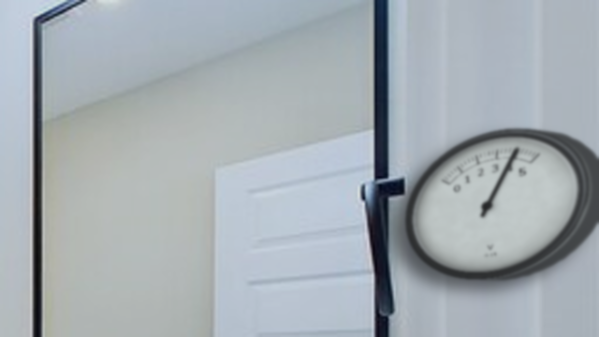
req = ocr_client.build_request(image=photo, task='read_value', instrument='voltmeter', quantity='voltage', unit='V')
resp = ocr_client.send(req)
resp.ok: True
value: 4 V
